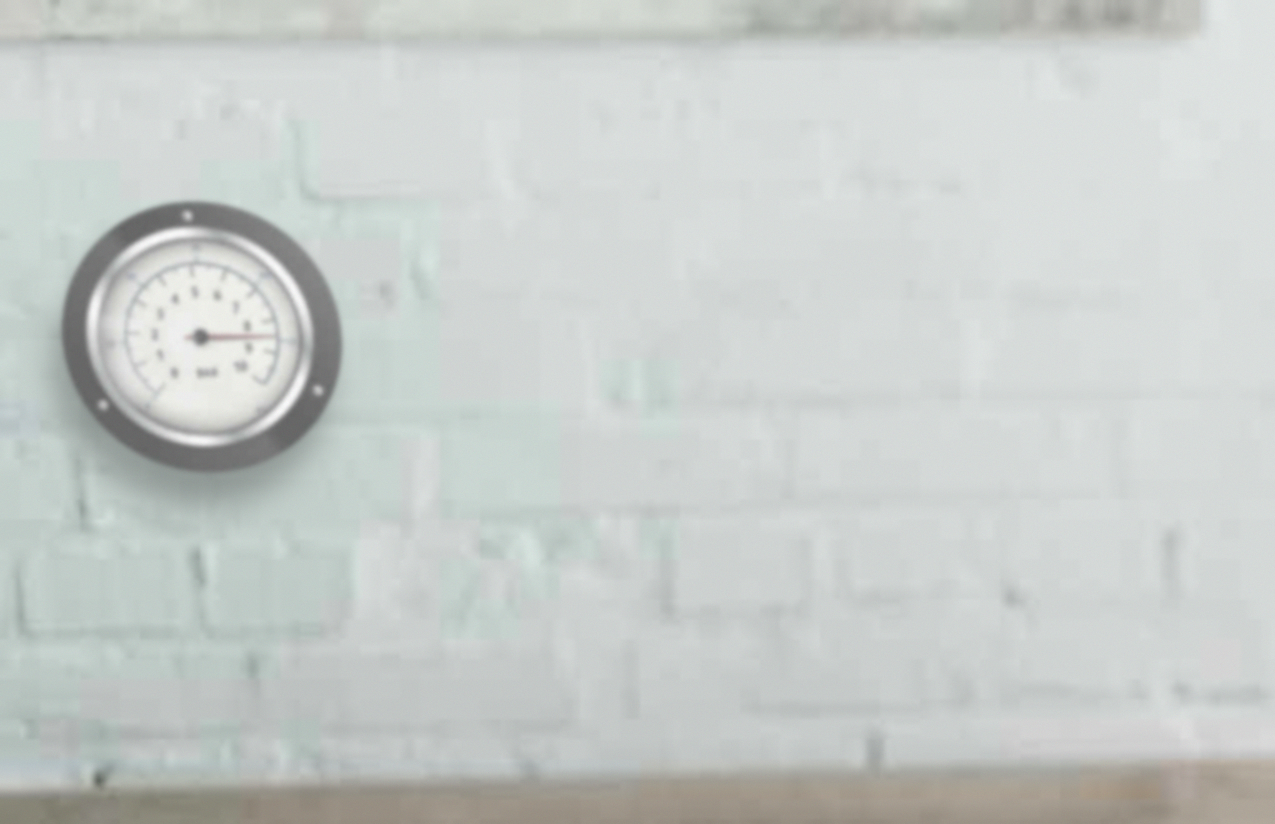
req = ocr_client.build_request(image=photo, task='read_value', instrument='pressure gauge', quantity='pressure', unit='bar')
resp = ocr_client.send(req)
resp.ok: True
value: 8.5 bar
